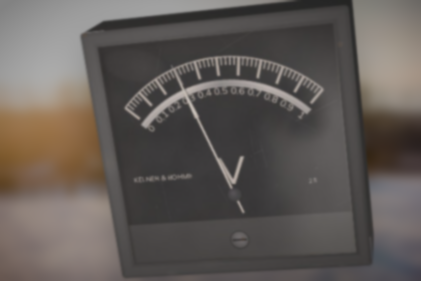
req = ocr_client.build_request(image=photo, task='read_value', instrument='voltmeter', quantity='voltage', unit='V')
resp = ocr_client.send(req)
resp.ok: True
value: 0.3 V
